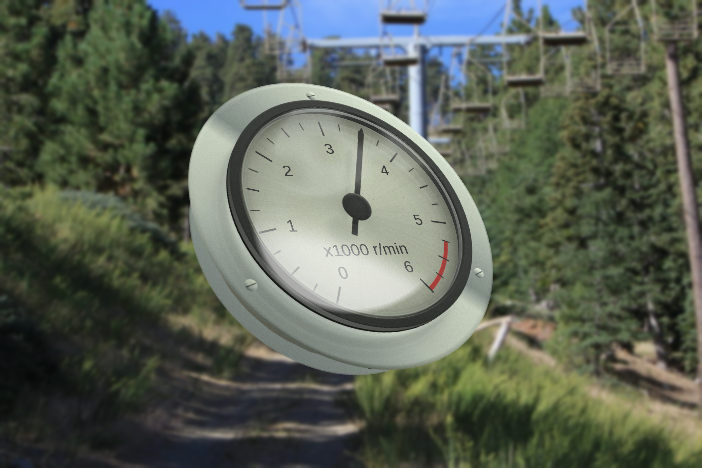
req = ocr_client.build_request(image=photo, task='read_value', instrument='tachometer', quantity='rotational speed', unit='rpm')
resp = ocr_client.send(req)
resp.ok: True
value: 3500 rpm
